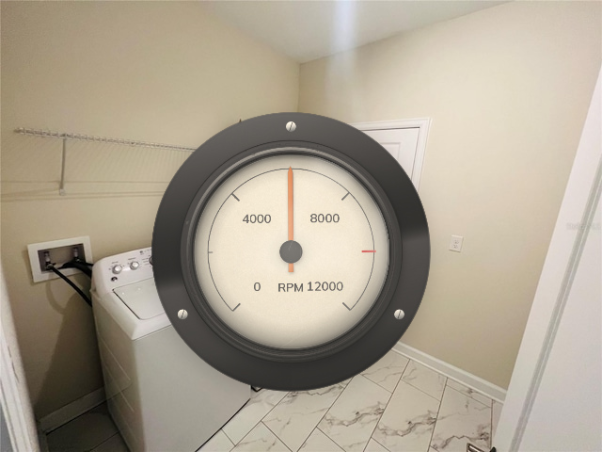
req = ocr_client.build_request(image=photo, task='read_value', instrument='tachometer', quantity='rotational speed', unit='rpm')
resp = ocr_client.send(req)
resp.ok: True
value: 6000 rpm
